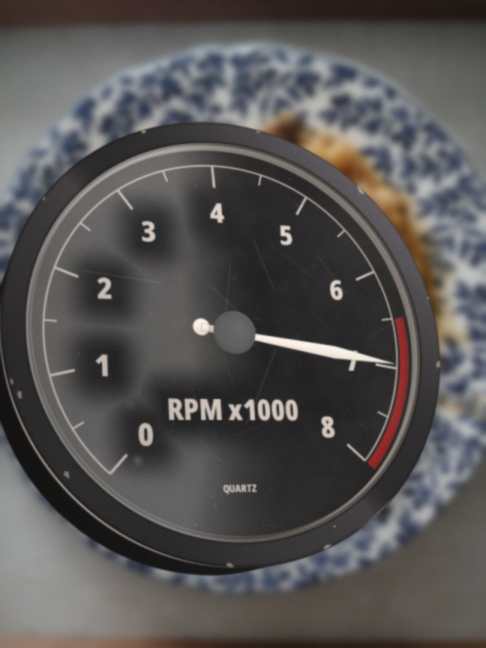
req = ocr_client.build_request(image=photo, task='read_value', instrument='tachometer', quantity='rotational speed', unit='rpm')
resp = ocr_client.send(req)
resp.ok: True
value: 7000 rpm
